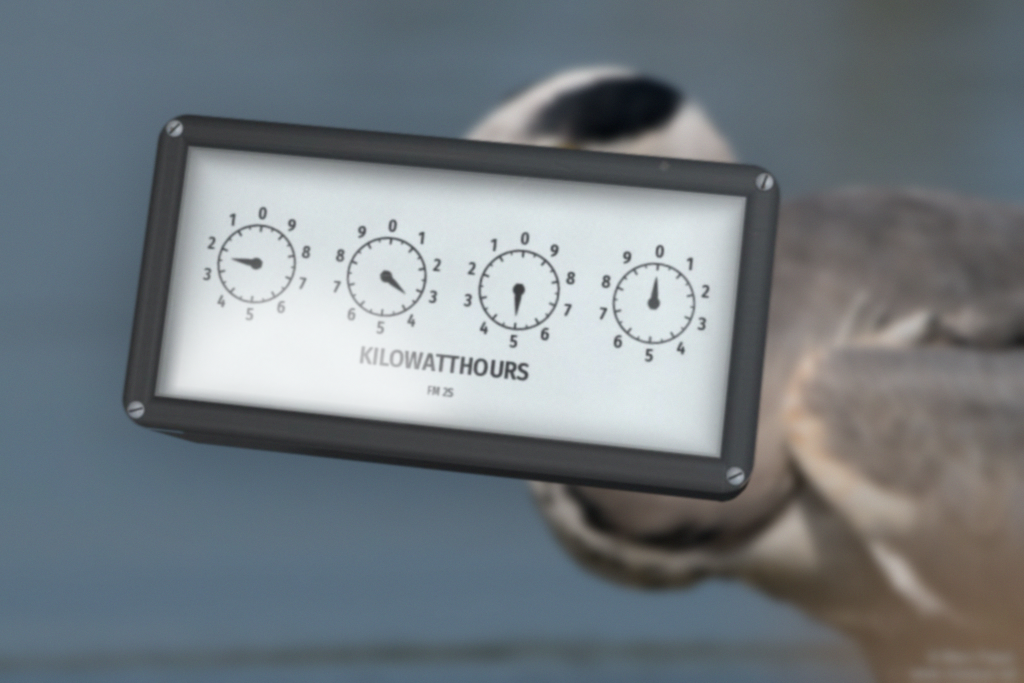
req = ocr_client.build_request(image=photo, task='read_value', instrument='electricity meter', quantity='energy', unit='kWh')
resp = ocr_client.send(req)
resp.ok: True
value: 2350 kWh
